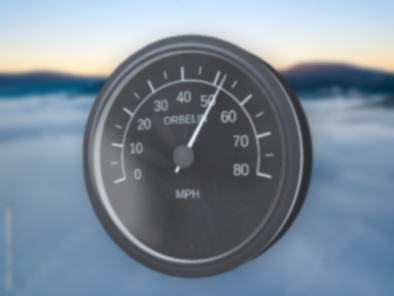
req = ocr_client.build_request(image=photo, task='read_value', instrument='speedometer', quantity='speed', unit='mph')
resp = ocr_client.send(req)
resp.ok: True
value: 52.5 mph
